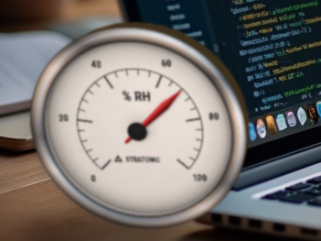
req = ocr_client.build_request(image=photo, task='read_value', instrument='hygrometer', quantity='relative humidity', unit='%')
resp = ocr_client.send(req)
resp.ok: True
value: 68 %
